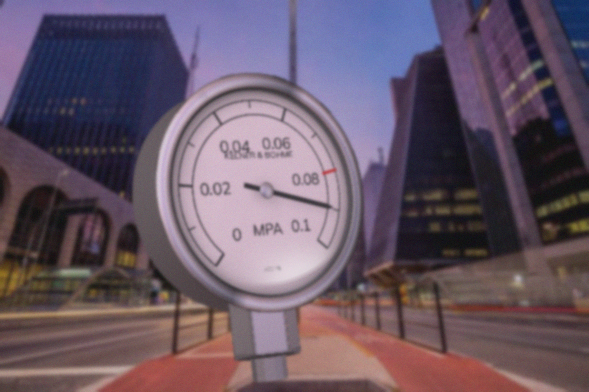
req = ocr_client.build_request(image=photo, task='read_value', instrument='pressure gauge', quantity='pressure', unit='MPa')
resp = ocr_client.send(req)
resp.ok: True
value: 0.09 MPa
